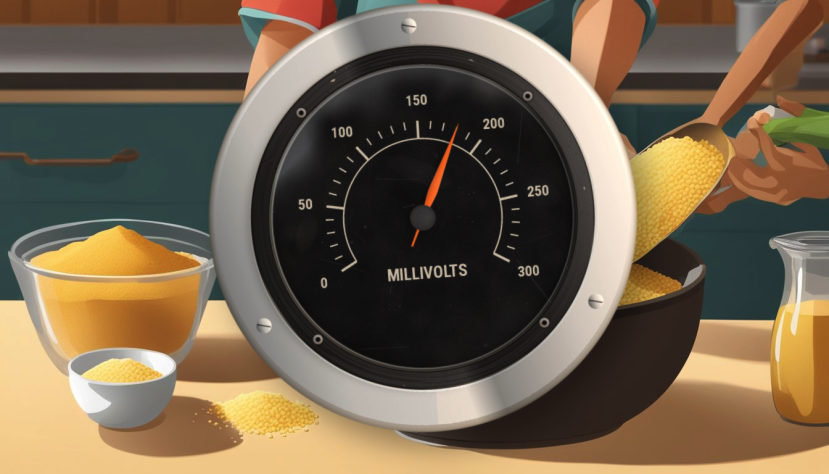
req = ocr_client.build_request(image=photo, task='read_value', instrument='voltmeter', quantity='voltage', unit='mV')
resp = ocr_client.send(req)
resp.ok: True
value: 180 mV
